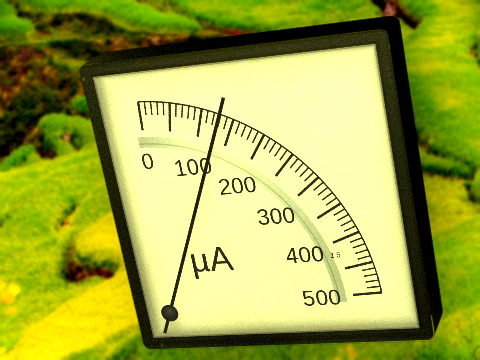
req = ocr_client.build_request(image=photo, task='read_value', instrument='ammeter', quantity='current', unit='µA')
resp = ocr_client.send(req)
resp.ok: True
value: 130 µA
